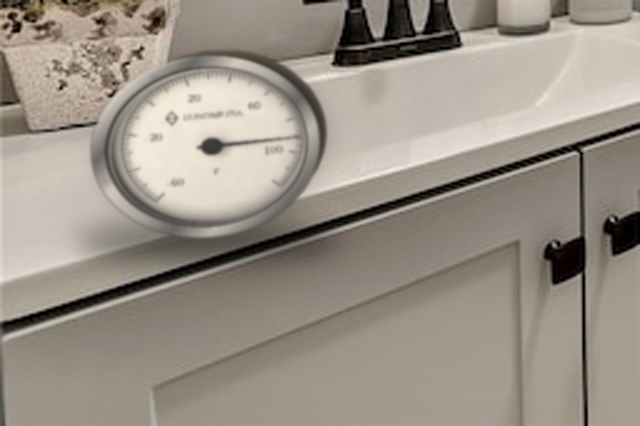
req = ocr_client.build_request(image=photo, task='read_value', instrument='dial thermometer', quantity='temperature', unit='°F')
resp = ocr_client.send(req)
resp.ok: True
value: 90 °F
